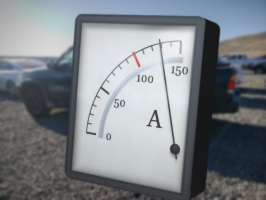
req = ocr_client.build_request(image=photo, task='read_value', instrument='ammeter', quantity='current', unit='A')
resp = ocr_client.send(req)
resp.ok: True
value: 130 A
